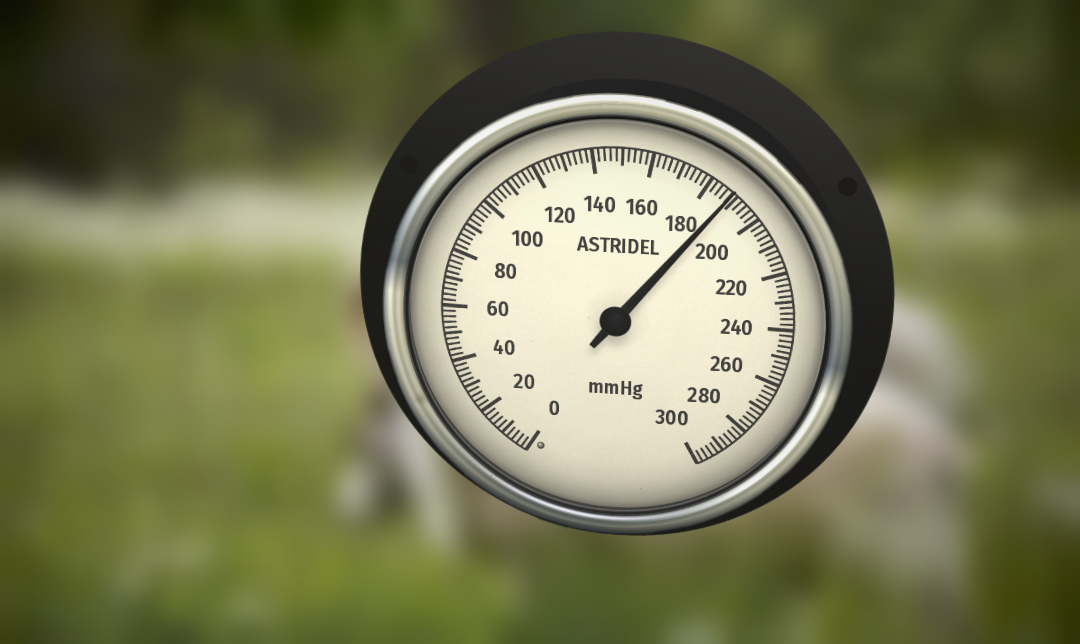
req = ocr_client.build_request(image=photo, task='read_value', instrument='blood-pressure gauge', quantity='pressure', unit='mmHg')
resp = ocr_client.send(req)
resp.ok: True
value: 188 mmHg
